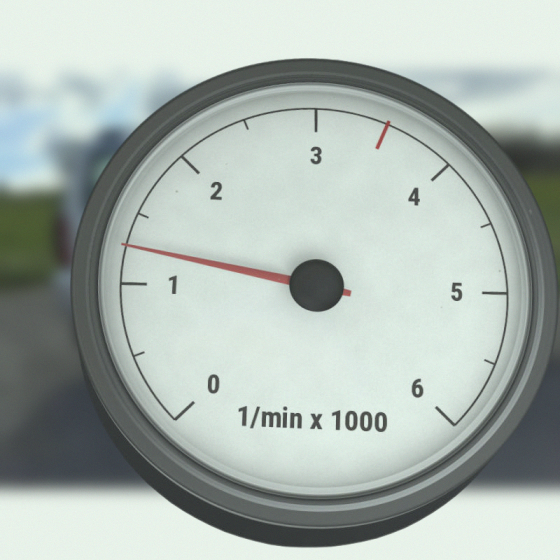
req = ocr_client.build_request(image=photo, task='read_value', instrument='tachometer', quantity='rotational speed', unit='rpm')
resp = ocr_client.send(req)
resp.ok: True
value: 1250 rpm
